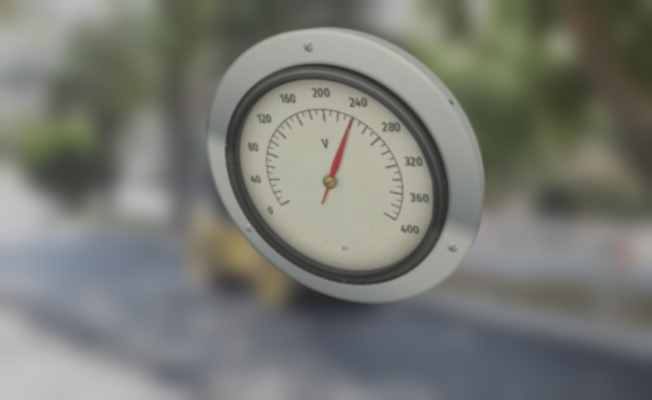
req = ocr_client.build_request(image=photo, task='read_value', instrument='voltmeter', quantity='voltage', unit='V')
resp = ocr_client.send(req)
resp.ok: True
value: 240 V
